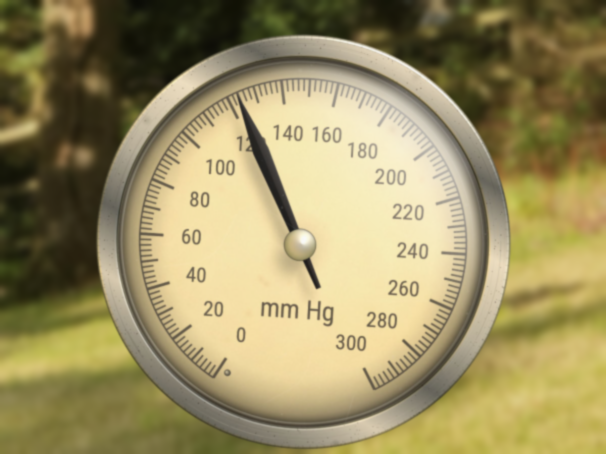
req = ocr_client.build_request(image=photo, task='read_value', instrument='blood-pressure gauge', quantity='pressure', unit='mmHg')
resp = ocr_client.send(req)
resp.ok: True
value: 124 mmHg
